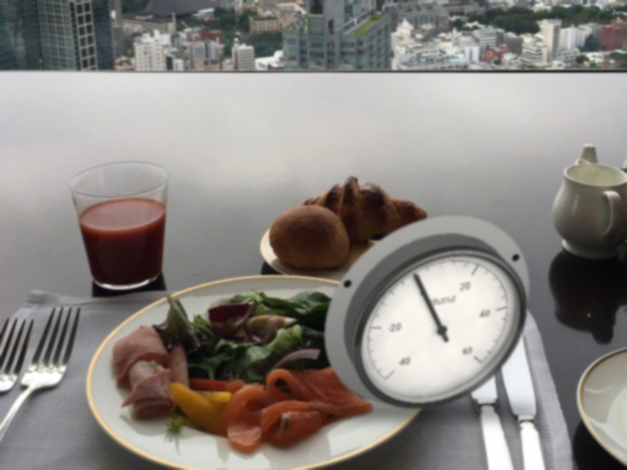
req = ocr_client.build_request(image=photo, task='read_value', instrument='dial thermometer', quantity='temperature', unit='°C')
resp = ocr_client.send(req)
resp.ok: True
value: 0 °C
